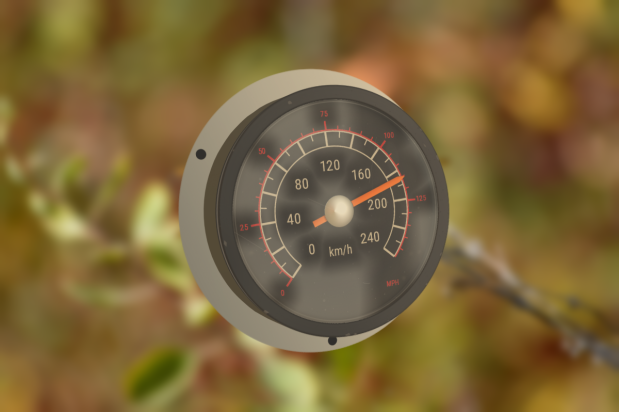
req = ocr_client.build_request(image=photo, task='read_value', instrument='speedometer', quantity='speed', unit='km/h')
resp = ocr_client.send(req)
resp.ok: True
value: 185 km/h
